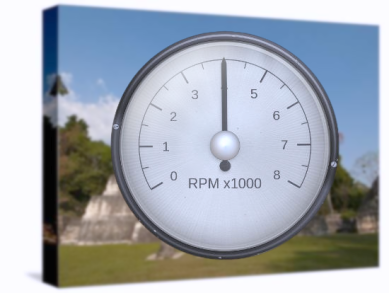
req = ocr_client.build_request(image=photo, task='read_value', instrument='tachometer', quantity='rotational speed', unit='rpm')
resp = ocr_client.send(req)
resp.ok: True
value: 4000 rpm
